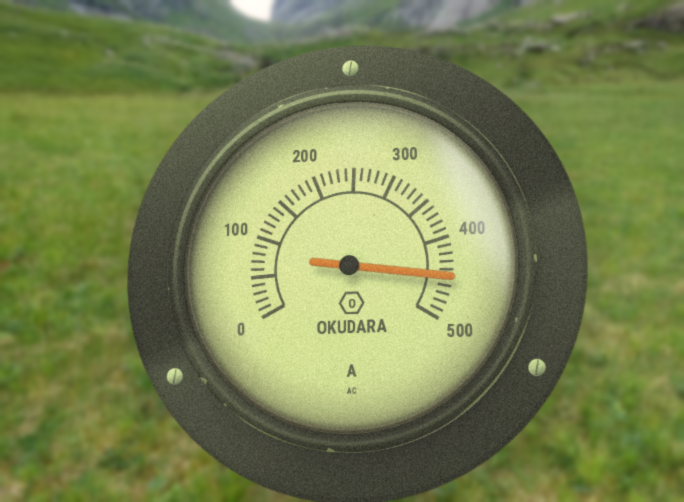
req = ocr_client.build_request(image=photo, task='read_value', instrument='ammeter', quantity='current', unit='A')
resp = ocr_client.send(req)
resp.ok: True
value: 450 A
